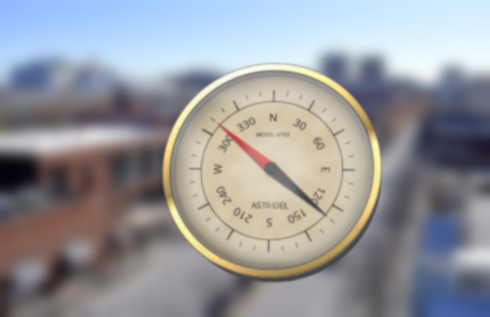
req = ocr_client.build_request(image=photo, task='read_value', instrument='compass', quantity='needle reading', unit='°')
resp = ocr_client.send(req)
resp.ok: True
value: 310 °
